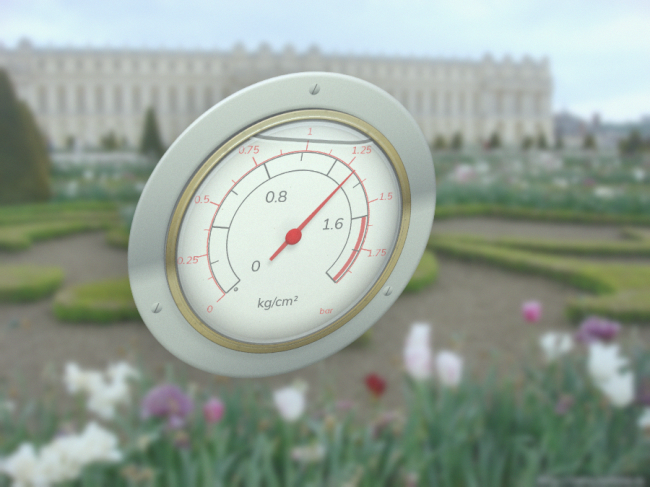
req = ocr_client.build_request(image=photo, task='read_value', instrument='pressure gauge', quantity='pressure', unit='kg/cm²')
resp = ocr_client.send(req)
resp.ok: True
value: 1.3 kg/cm²
